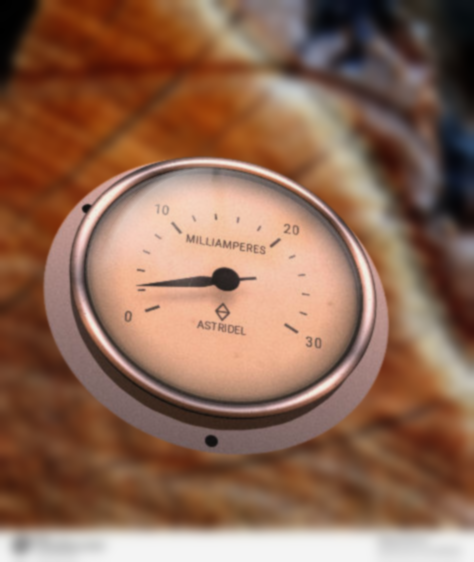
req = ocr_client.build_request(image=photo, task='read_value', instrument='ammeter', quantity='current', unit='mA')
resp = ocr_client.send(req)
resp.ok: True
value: 2 mA
